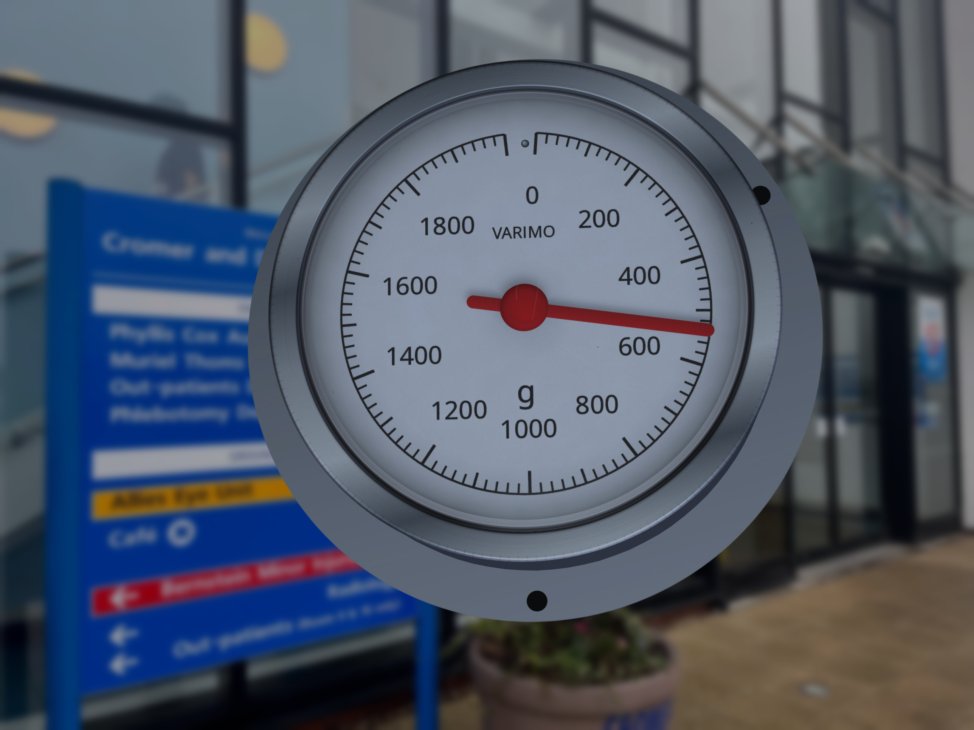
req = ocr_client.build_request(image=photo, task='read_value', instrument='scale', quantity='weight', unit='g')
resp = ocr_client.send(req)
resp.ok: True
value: 540 g
